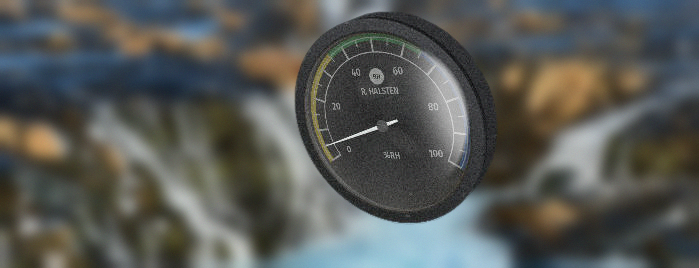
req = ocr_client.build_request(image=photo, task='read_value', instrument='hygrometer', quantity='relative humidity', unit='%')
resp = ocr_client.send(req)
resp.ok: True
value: 5 %
